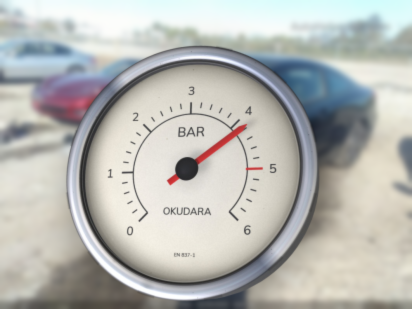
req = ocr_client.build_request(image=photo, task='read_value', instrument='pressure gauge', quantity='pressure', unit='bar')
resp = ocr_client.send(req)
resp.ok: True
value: 4.2 bar
